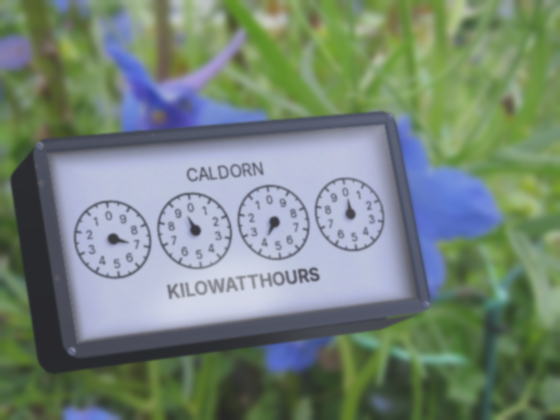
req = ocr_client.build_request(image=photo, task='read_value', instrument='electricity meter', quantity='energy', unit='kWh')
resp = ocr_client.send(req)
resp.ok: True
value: 6940 kWh
